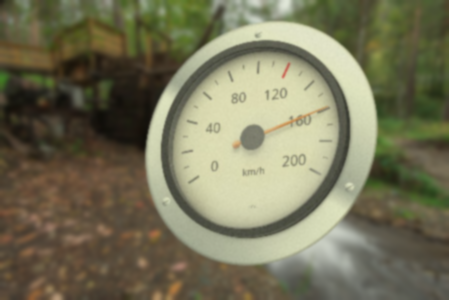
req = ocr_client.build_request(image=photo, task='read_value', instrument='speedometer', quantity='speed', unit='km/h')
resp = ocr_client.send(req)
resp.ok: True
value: 160 km/h
